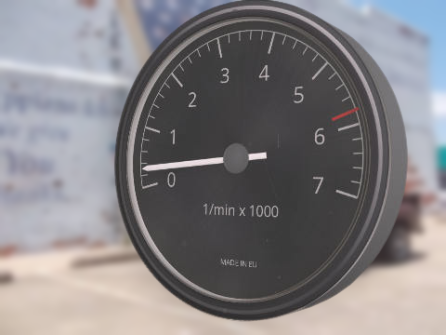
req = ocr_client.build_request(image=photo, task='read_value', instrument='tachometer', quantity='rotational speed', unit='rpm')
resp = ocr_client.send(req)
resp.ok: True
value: 300 rpm
